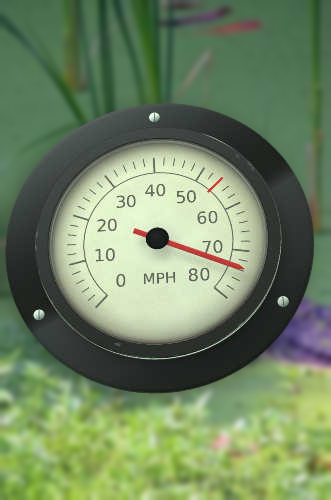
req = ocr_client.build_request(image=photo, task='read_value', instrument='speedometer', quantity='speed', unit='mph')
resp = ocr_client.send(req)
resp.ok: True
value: 74 mph
